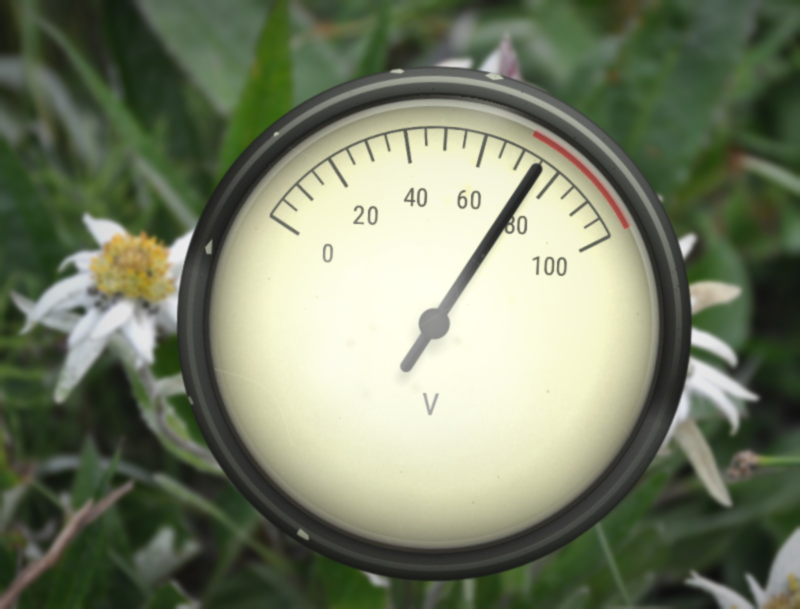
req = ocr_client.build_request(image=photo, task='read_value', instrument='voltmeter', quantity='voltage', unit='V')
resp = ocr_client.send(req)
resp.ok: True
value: 75 V
